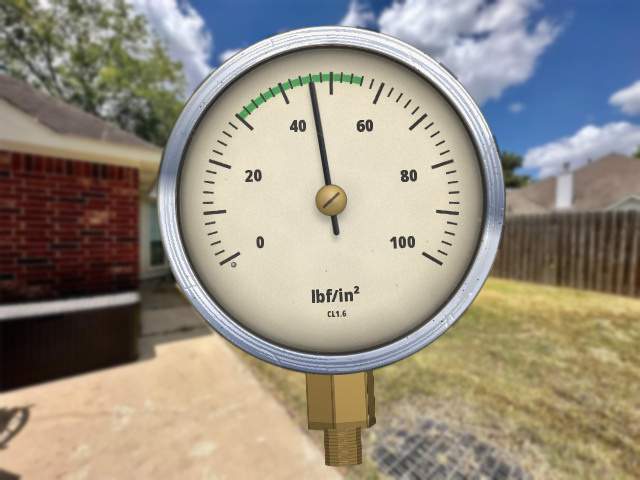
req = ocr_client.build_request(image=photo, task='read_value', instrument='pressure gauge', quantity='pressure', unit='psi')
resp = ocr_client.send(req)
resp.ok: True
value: 46 psi
